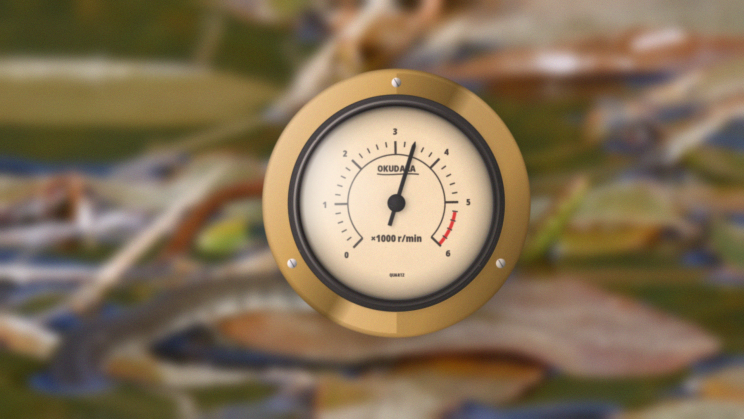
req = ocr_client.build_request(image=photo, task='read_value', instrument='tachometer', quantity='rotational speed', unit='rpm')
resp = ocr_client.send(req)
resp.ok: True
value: 3400 rpm
